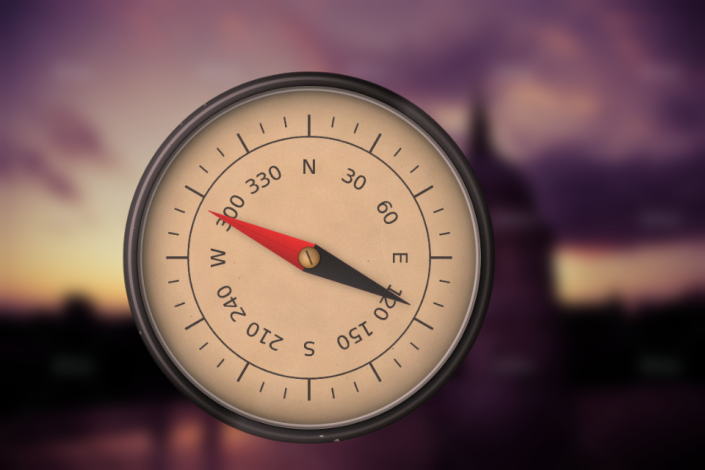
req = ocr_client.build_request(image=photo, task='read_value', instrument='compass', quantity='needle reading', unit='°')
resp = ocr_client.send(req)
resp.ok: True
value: 295 °
